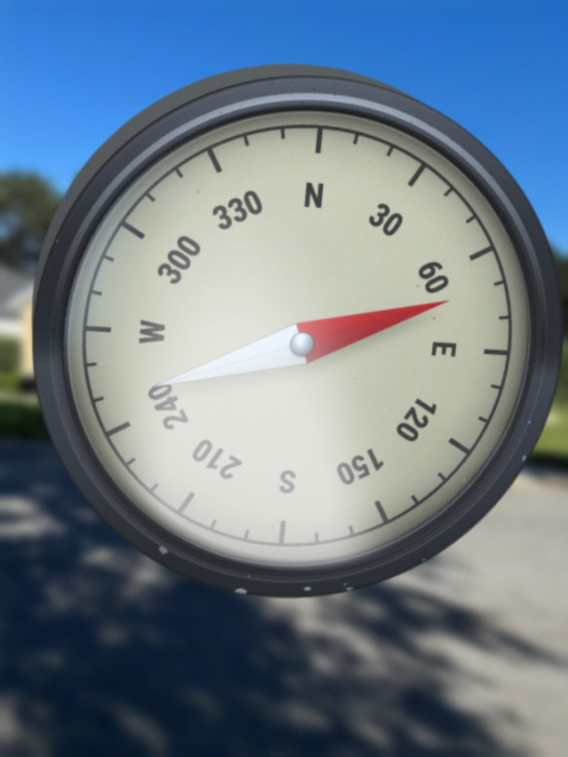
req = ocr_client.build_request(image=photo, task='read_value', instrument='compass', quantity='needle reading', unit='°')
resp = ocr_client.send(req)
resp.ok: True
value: 70 °
